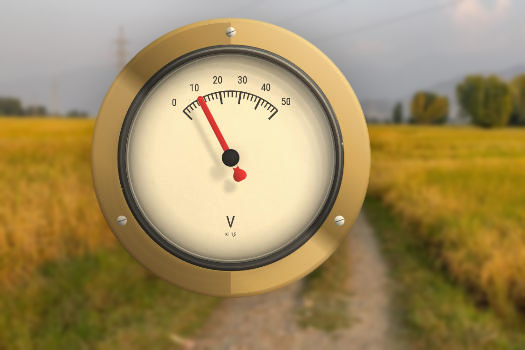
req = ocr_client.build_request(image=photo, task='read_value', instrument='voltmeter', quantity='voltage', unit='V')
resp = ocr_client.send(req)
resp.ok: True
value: 10 V
